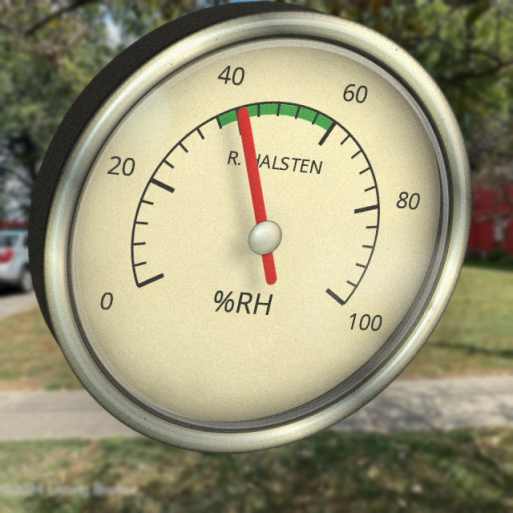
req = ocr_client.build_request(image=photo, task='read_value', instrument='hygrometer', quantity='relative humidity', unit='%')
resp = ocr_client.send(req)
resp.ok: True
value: 40 %
